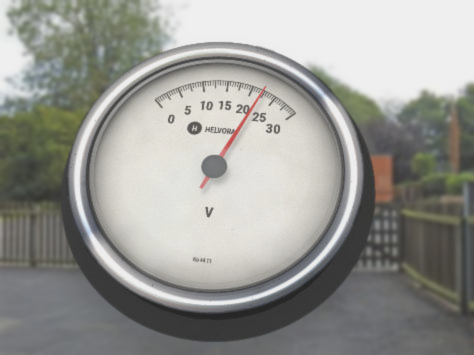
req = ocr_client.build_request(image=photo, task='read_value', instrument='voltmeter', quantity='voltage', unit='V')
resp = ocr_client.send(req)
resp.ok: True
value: 22.5 V
